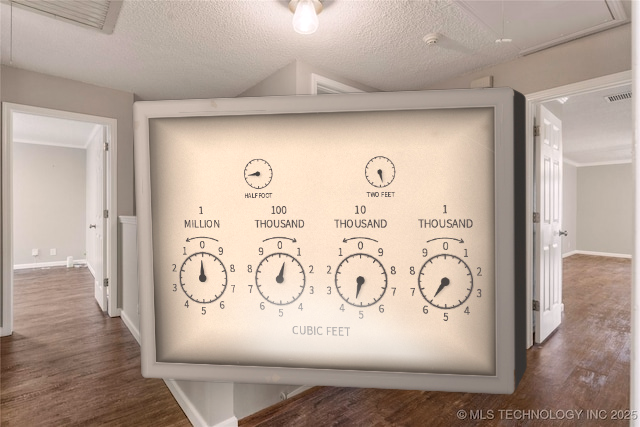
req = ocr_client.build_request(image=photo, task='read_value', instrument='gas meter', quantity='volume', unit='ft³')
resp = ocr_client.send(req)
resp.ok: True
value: 4600 ft³
